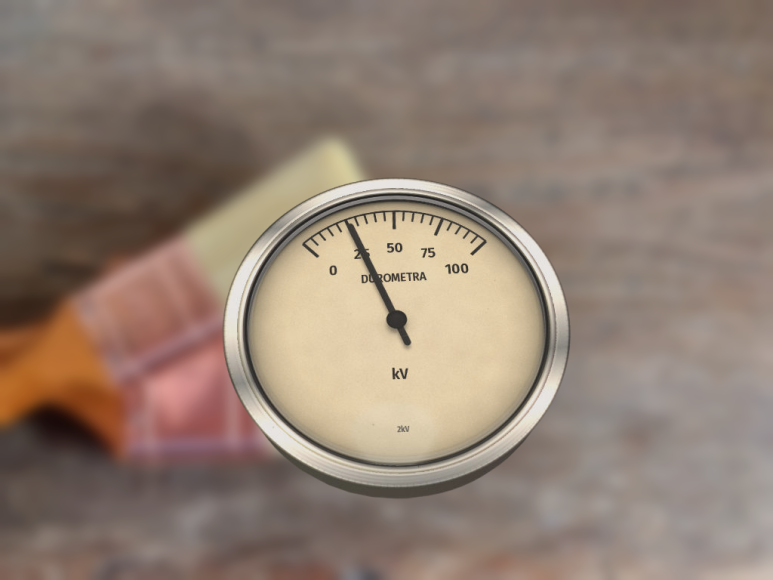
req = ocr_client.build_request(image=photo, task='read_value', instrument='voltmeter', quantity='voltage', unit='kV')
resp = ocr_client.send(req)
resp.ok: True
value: 25 kV
